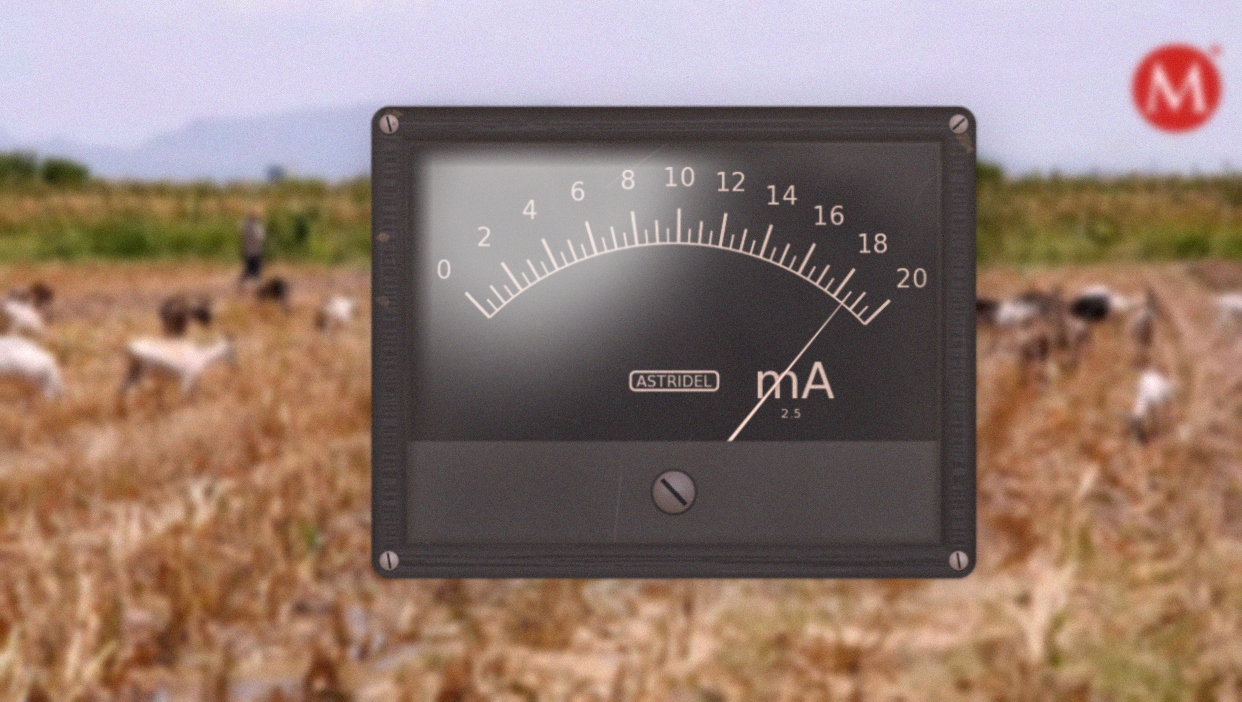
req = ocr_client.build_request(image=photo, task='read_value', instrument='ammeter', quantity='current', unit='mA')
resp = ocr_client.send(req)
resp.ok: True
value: 18.5 mA
